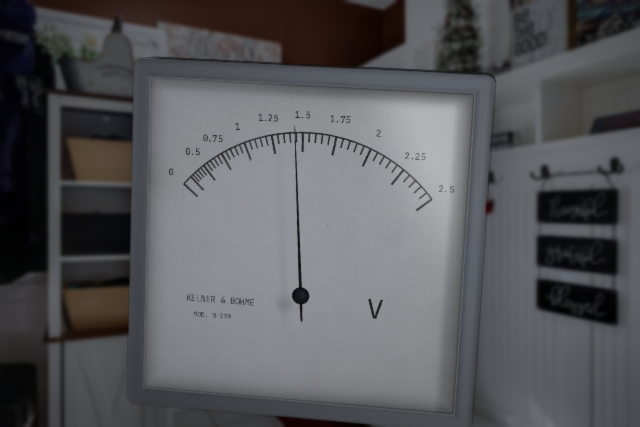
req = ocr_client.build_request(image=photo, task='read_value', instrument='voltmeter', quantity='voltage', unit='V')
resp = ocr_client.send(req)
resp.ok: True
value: 1.45 V
